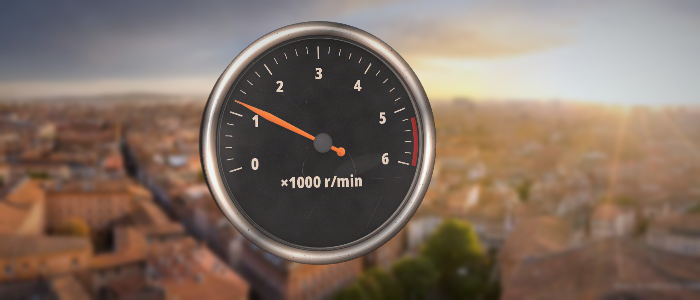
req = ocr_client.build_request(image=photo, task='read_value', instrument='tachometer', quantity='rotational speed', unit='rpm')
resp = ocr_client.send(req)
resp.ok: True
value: 1200 rpm
